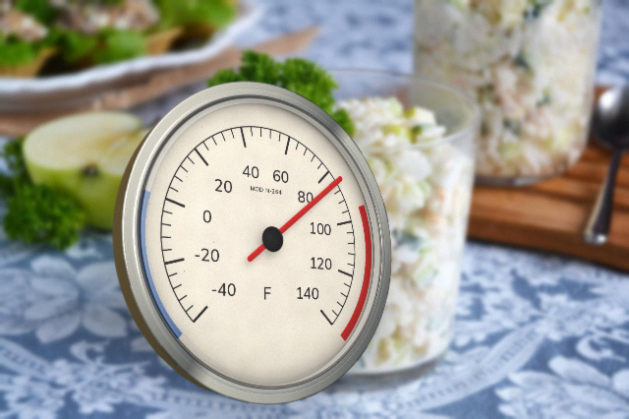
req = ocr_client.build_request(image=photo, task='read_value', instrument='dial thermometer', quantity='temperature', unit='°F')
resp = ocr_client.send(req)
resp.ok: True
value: 84 °F
